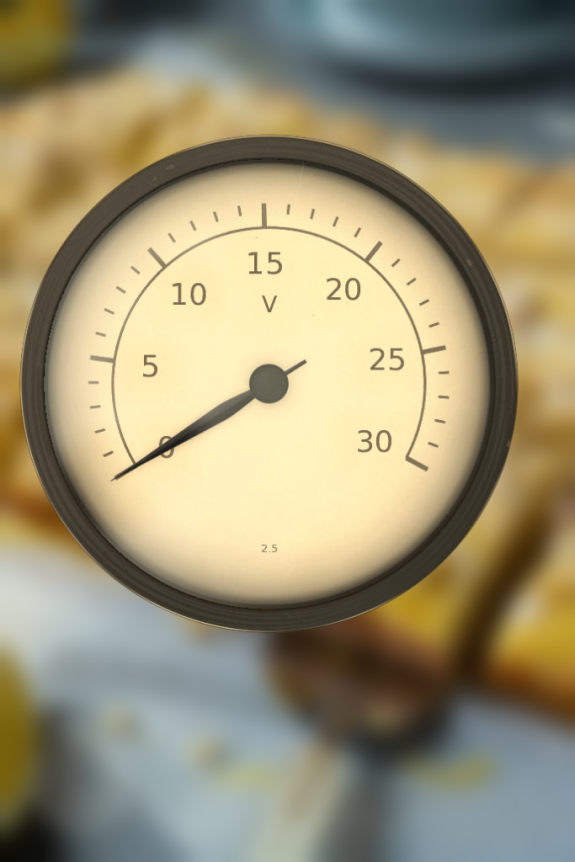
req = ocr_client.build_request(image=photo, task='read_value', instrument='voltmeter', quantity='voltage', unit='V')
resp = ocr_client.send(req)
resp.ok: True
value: 0 V
